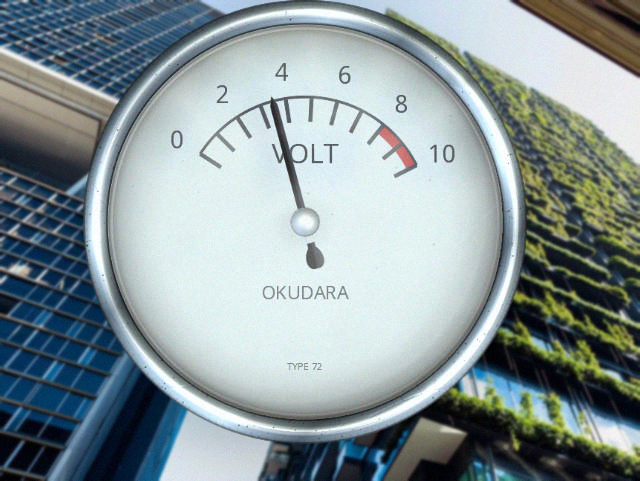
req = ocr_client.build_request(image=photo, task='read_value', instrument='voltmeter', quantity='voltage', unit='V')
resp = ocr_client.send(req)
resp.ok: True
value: 3.5 V
